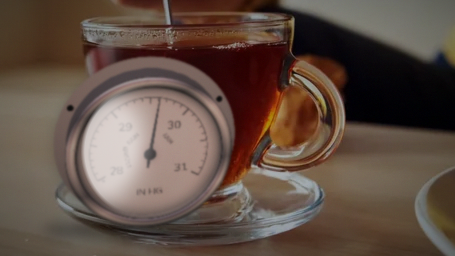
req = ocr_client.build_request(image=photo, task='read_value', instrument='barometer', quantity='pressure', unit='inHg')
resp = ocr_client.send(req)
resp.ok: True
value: 29.6 inHg
